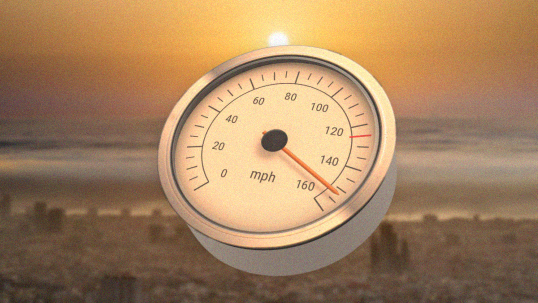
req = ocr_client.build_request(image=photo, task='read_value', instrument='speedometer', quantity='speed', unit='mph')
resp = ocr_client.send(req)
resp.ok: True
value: 152.5 mph
